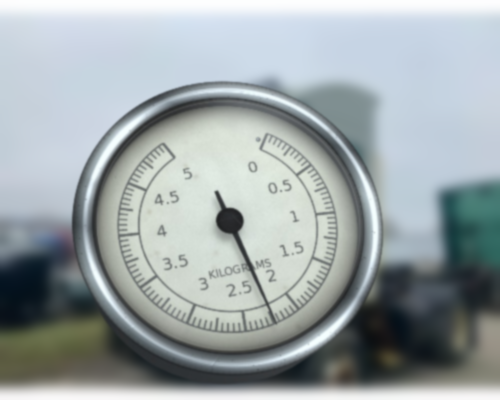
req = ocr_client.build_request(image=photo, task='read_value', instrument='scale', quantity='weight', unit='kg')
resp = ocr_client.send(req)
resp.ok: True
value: 2.25 kg
